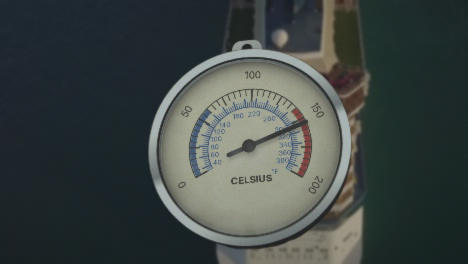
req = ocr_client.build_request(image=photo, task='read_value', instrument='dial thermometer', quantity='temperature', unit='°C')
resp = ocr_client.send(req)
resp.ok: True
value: 155 °C
